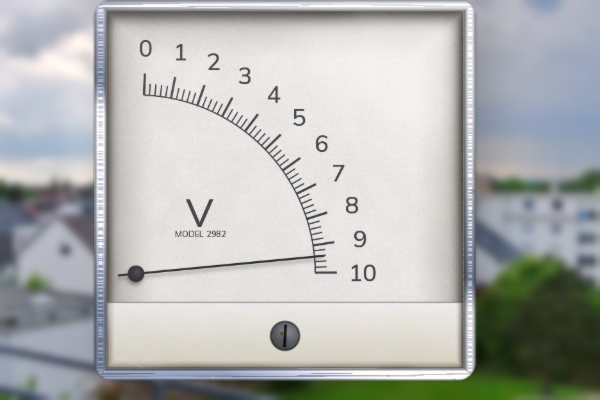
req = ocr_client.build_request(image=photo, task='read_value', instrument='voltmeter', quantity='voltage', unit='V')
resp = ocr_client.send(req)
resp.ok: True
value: 9.4 V
